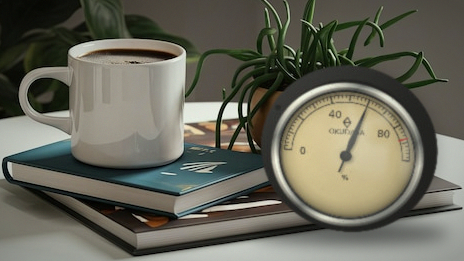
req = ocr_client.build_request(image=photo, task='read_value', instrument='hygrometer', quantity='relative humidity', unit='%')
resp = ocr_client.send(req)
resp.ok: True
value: 60 %
